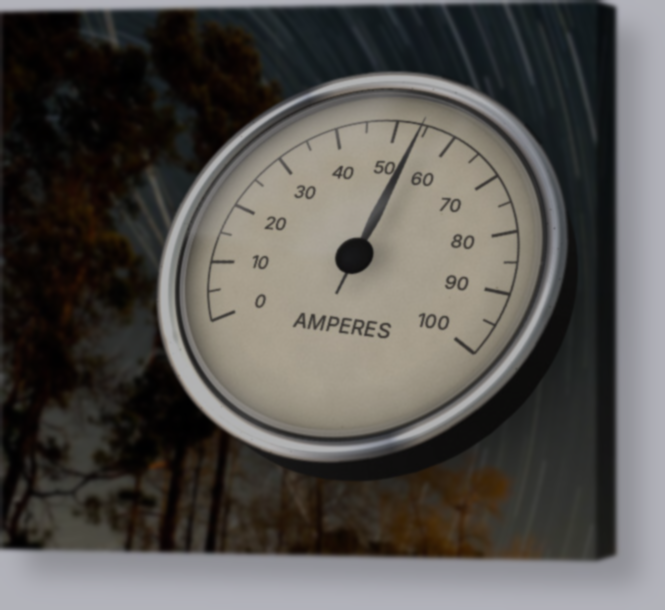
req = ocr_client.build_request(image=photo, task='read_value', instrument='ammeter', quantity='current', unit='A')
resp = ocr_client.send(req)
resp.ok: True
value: 55 A
